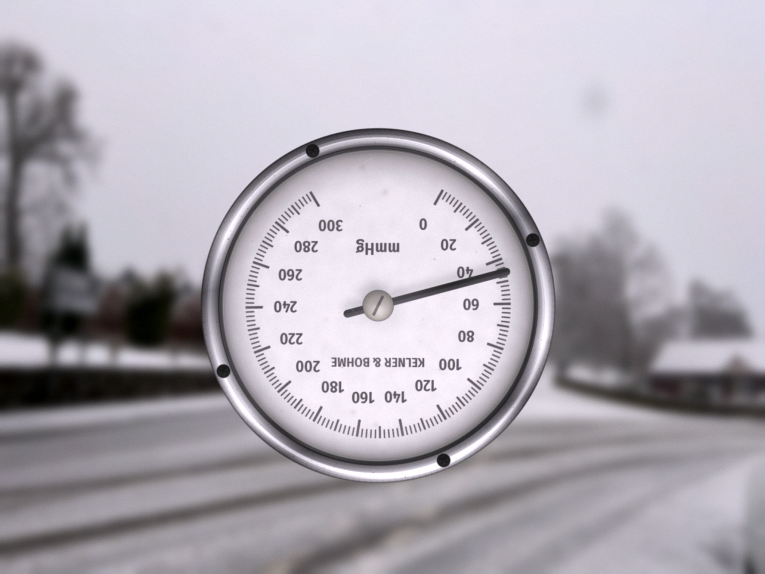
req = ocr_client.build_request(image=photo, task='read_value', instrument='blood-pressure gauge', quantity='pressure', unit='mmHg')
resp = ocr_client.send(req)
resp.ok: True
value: 46 mmHg
